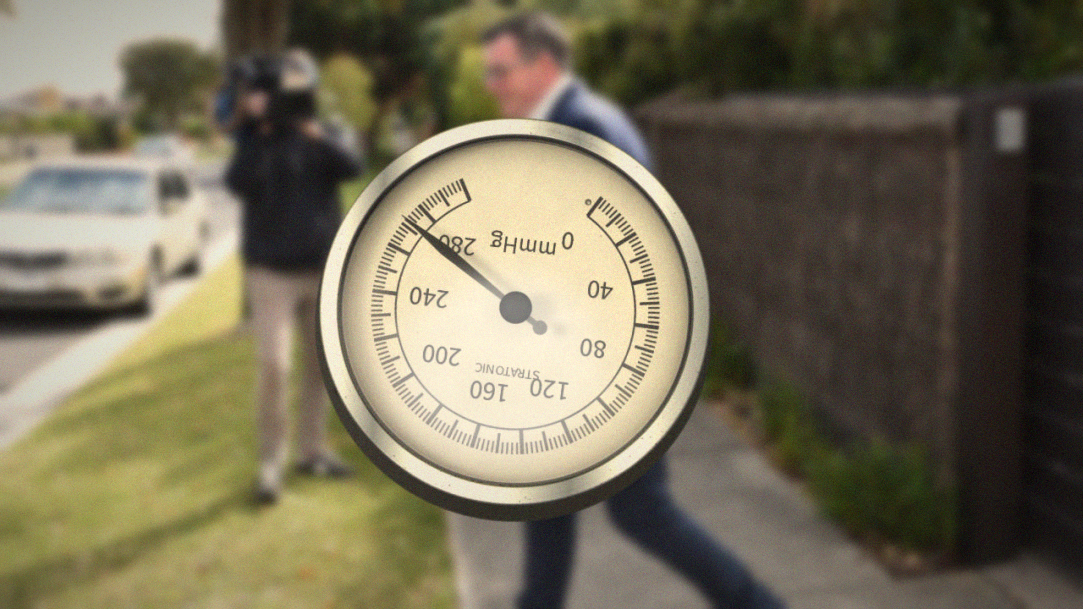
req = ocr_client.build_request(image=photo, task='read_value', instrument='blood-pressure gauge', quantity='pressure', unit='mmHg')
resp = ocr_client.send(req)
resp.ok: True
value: 272 mmHg
